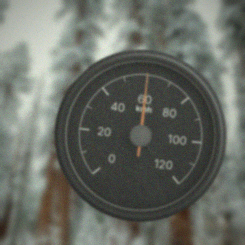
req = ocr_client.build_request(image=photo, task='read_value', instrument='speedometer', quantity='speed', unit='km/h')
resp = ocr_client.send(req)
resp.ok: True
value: 60 km/h
